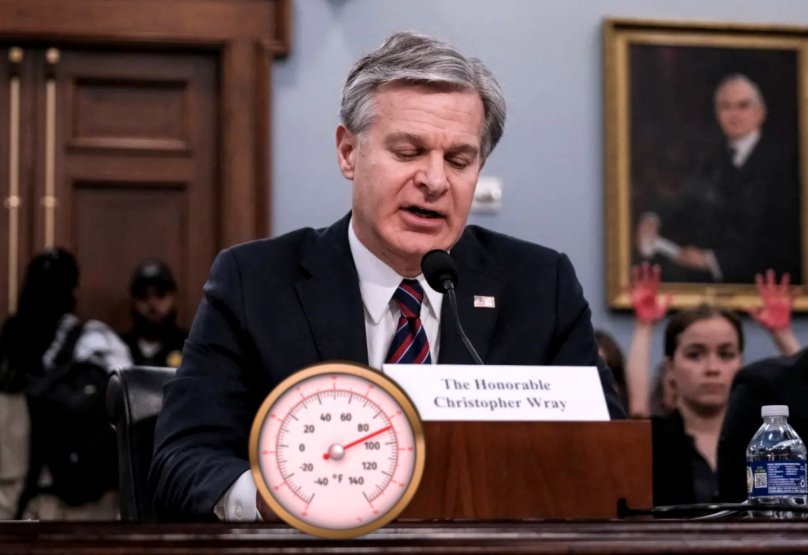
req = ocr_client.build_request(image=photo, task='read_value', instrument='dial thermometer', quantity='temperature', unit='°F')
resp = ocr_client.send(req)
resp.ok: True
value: 90 °F
